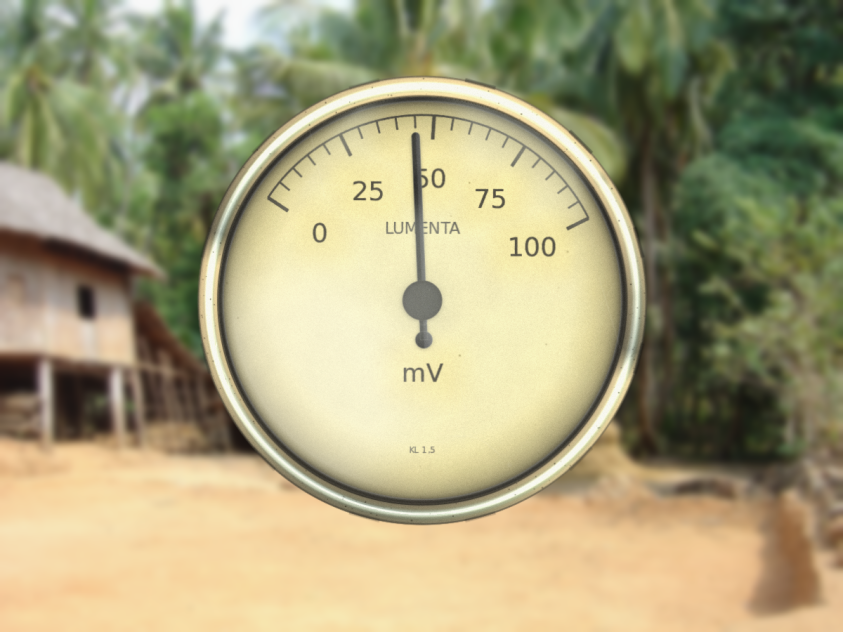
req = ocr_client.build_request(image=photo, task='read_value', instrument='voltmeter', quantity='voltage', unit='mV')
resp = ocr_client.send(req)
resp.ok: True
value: 45 mV
